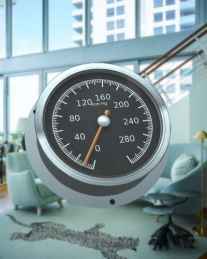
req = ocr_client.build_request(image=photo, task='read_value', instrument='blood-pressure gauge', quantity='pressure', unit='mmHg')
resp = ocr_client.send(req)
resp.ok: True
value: 10 mmHg
